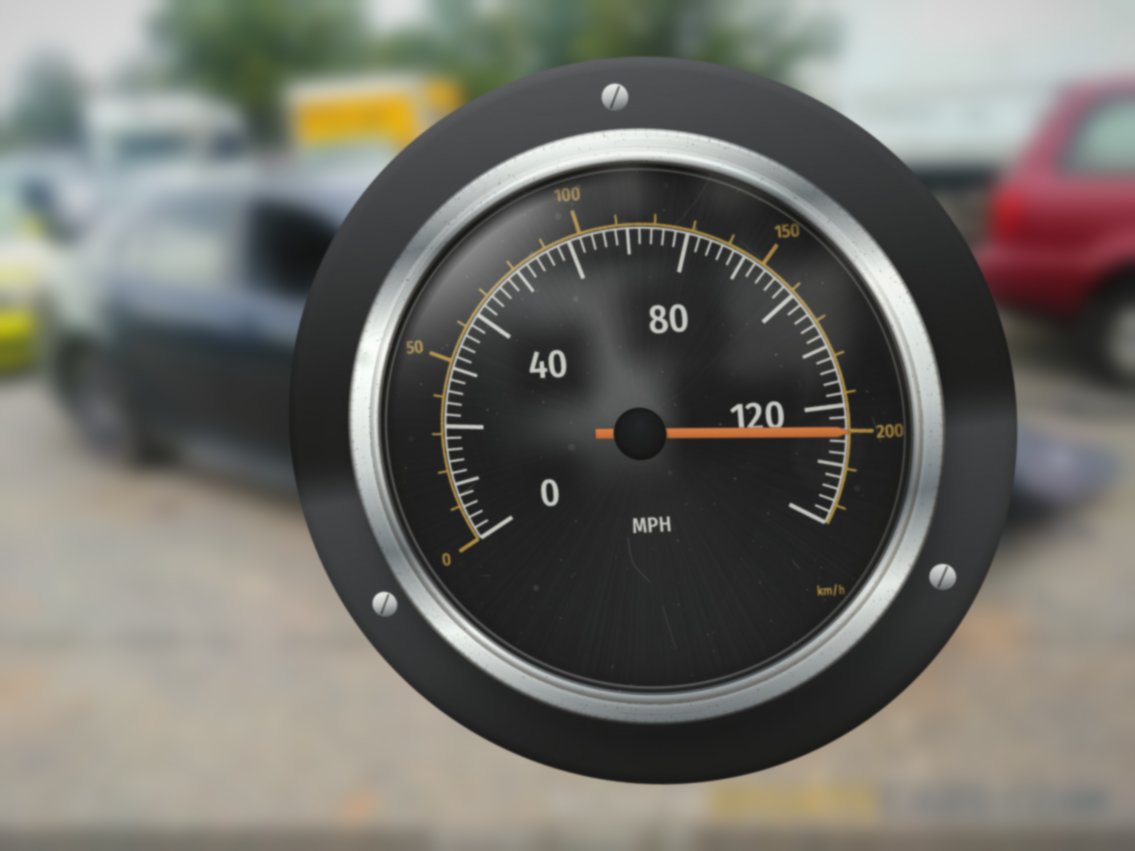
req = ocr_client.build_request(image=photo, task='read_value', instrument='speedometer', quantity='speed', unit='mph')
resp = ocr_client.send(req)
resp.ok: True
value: 124 mph
